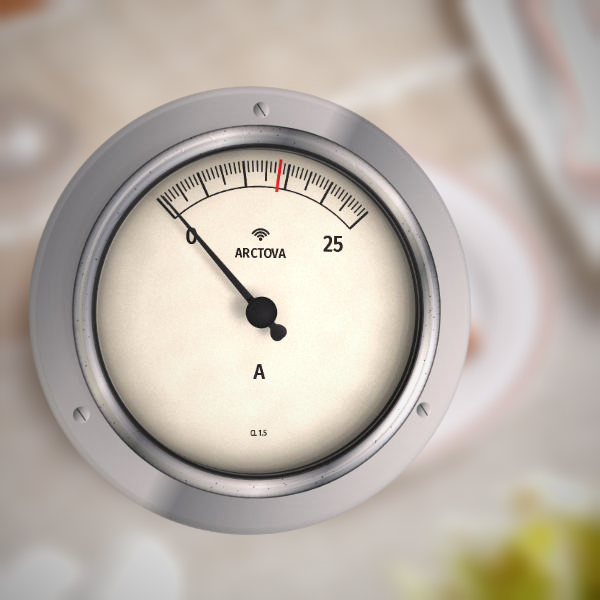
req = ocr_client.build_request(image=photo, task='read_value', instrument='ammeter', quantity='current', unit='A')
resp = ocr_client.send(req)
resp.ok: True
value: 0.5 A
